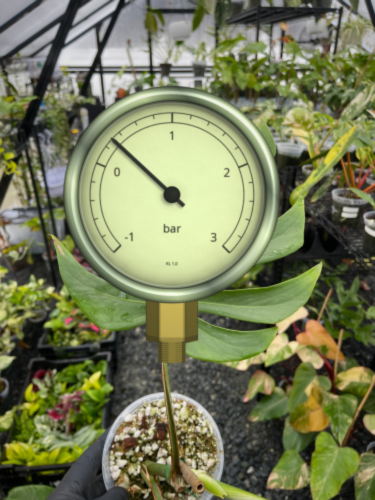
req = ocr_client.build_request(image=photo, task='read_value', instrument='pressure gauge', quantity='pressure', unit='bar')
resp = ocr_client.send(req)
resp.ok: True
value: 0.3 bar
